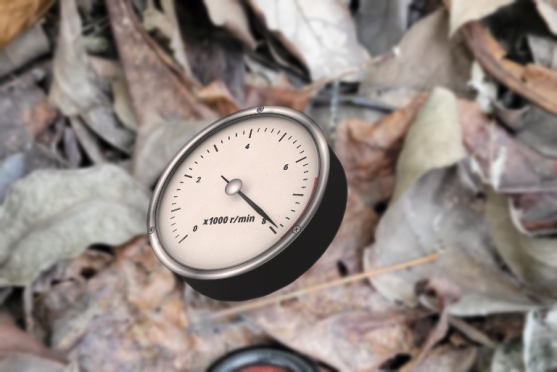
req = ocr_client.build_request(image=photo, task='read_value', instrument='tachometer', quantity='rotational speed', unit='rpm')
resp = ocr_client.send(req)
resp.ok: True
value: 7900 rpm
